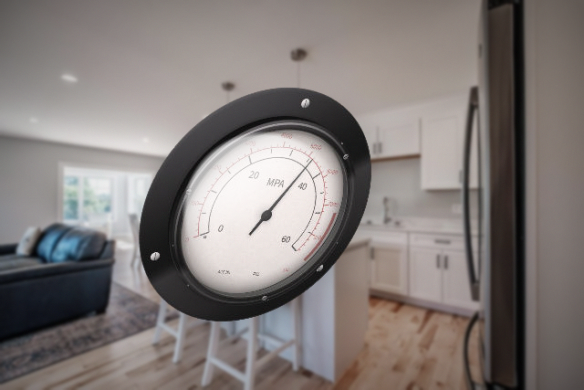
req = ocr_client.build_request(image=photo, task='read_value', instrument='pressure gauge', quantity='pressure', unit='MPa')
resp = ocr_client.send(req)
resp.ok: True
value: 35 MPa
